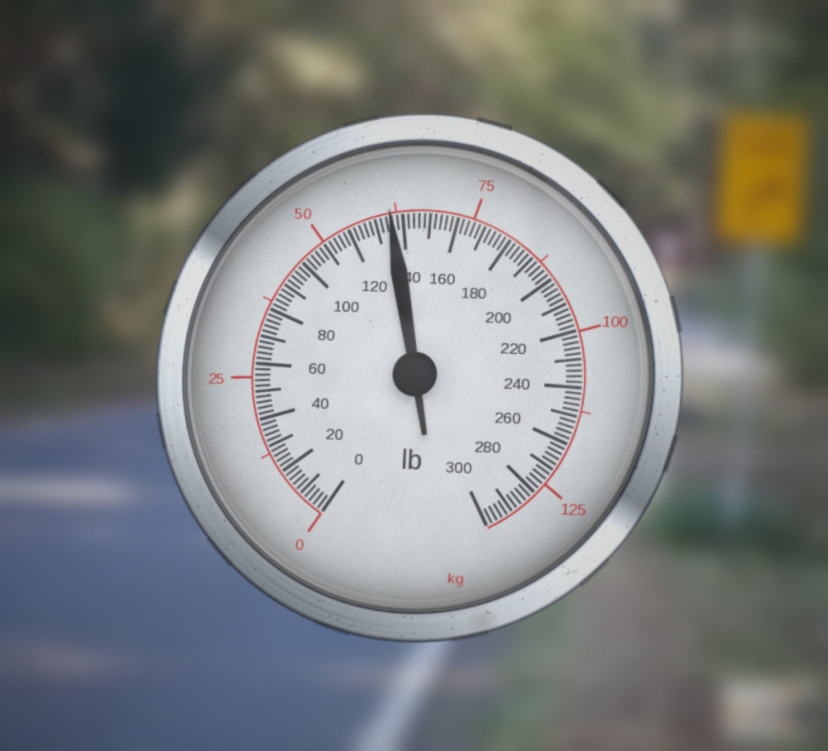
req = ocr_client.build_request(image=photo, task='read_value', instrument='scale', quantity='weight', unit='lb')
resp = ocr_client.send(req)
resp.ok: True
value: 136 lb
